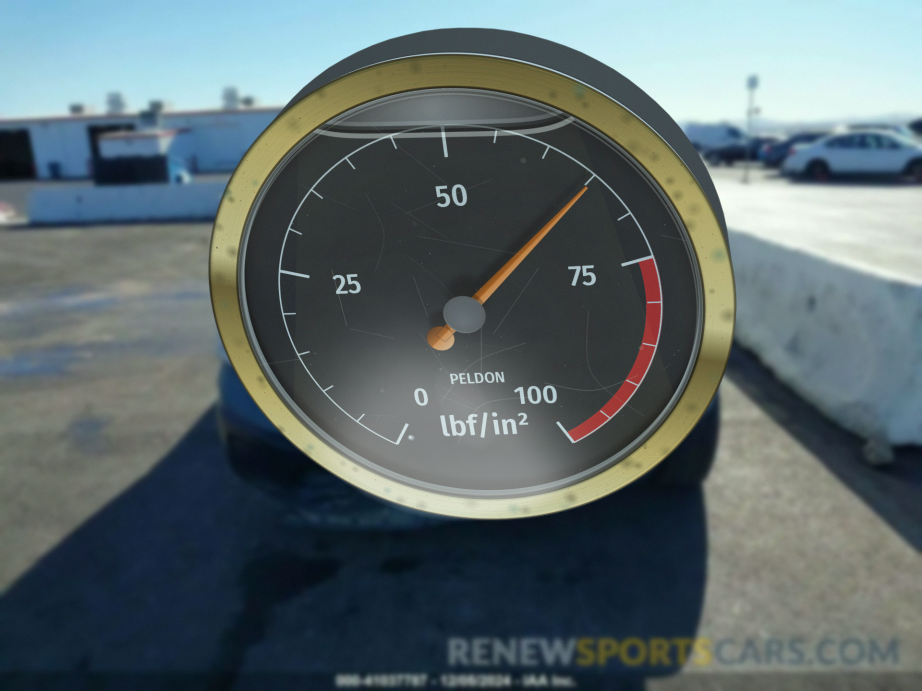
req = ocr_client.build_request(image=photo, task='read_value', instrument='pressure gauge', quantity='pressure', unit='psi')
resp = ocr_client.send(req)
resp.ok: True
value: 65 psi
